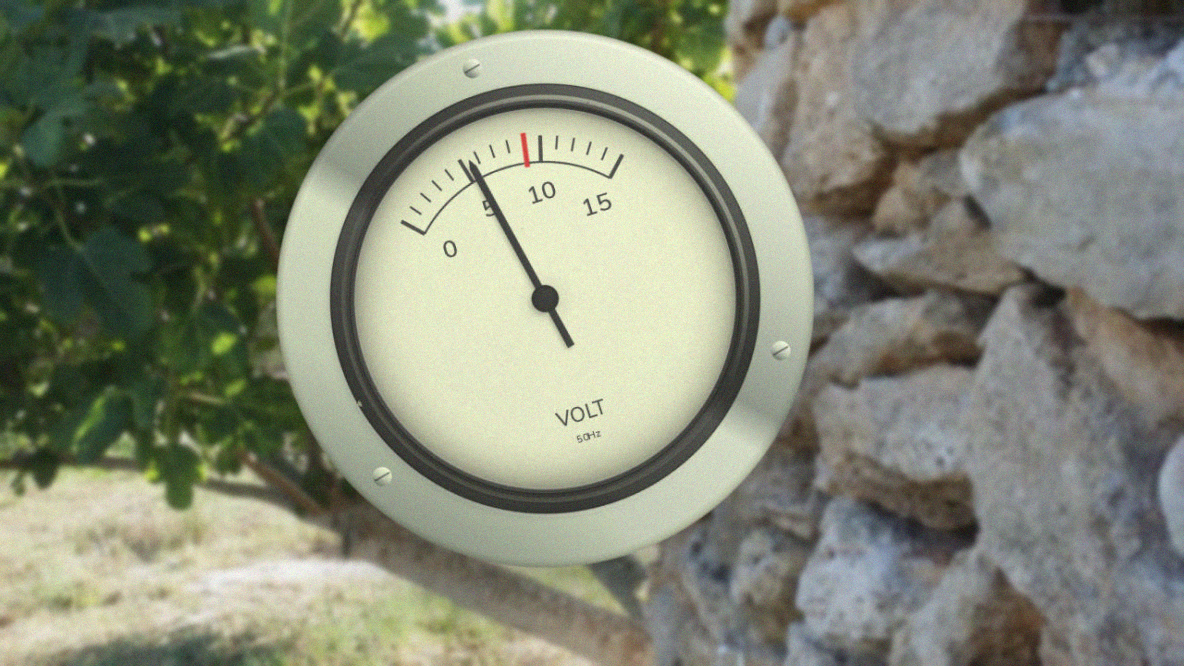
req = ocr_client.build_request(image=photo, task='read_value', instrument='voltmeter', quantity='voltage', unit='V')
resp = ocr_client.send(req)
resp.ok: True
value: 5.5 V
